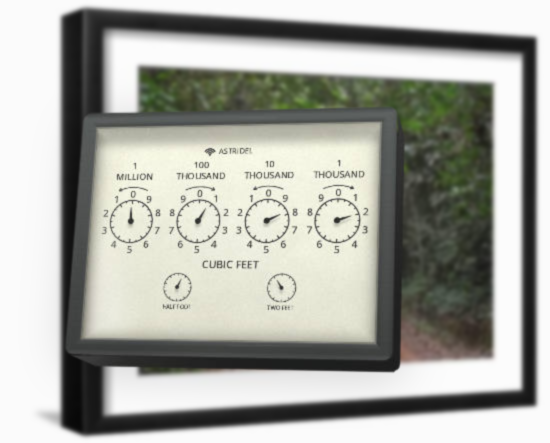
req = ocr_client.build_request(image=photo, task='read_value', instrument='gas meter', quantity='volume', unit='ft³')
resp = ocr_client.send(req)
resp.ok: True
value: 8200 ft³
